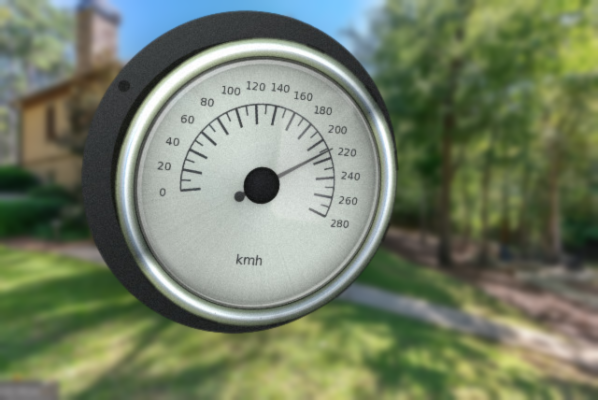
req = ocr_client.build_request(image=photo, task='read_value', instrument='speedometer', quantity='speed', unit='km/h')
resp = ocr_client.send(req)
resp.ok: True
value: 210 km/h
